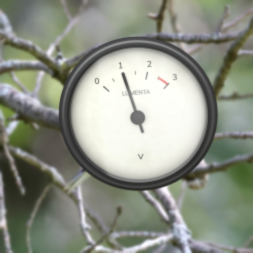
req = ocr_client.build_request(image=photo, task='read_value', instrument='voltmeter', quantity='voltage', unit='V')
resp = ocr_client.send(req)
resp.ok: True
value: 1 V
